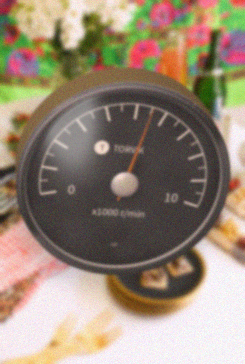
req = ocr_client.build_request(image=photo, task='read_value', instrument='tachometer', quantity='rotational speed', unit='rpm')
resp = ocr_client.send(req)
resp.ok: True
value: 5500 rpm
